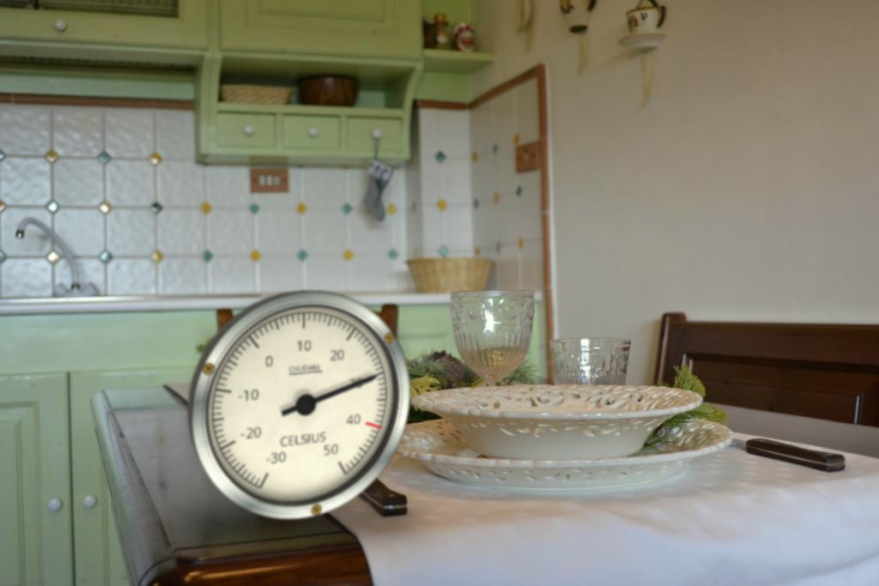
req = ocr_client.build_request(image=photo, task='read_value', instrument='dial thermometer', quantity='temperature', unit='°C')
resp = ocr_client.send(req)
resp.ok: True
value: 30 °C
